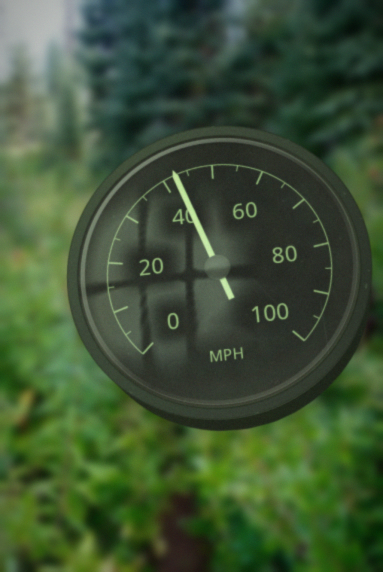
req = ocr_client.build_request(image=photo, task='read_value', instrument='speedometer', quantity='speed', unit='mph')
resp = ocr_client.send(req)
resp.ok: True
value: 42.5 mph
